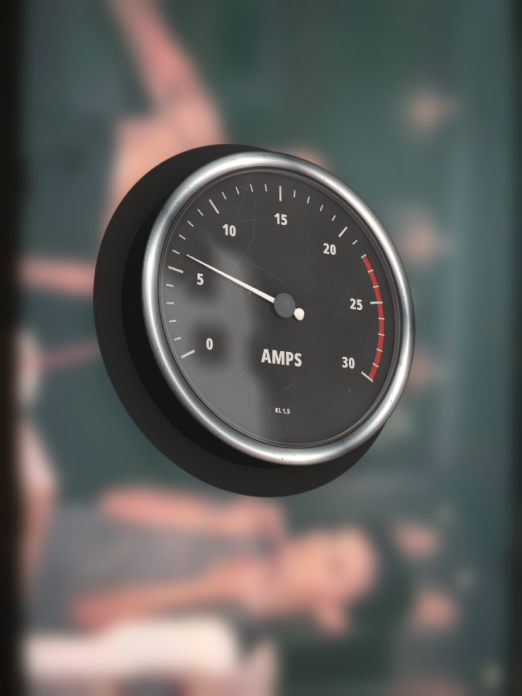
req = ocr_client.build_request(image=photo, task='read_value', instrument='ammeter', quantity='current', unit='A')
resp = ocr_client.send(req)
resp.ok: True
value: 6 A
